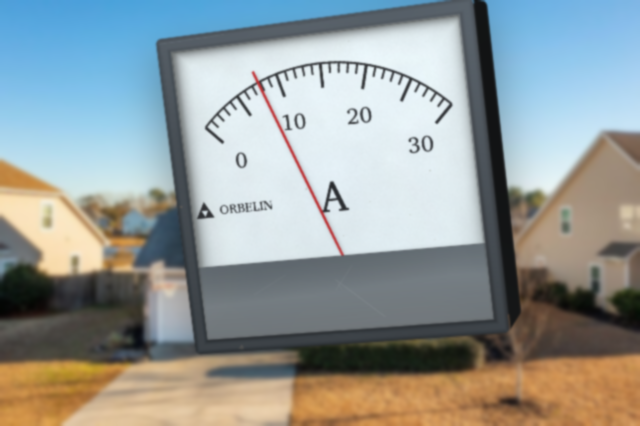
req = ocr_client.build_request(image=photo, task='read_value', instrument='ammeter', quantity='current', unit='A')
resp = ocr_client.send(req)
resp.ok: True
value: 8 A
